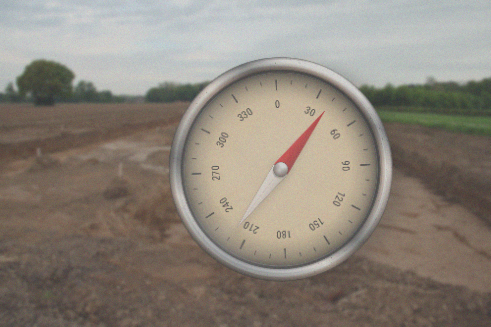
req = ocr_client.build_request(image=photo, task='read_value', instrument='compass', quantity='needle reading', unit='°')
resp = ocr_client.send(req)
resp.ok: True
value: 40 °
